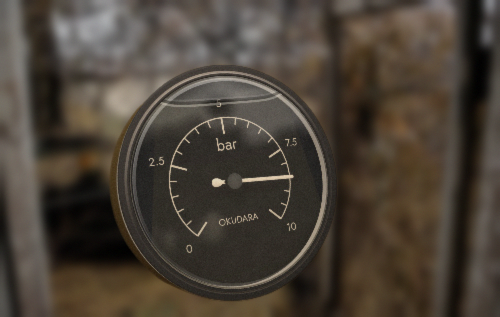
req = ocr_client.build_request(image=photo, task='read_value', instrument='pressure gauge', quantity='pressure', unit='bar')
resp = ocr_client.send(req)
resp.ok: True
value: 8.5 bar
